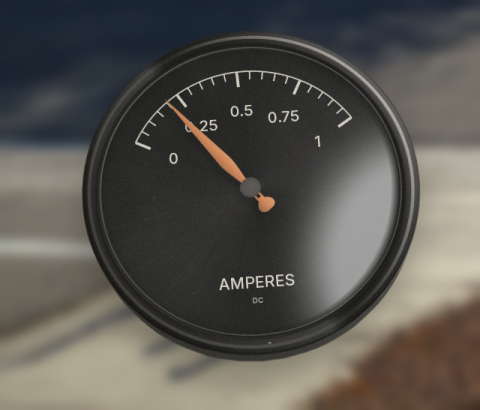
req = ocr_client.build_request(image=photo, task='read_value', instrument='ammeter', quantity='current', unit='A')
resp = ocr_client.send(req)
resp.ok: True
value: 0.2 A
